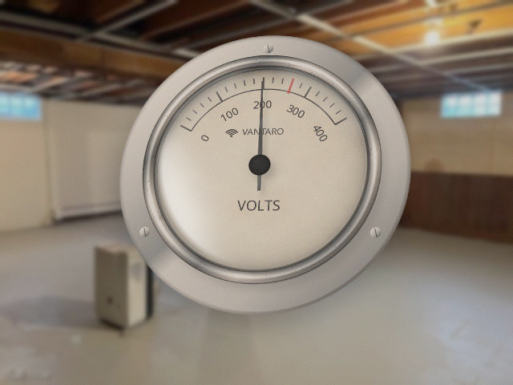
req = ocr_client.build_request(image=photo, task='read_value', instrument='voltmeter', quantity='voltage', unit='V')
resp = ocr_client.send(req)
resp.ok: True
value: 200 V
